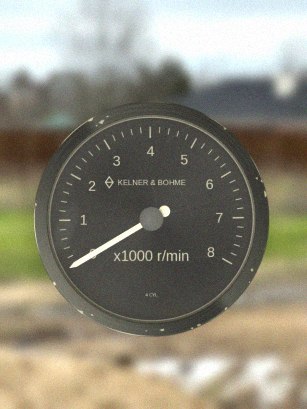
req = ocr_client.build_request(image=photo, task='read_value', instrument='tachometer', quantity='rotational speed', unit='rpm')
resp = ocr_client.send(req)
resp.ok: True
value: 0 rpm
